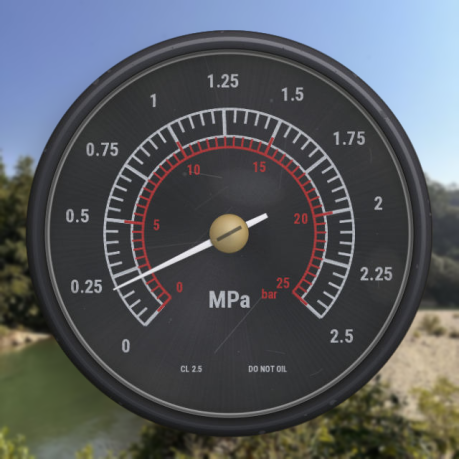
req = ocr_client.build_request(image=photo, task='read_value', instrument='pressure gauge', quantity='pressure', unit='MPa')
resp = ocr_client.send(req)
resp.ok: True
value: 0.2 MPa
